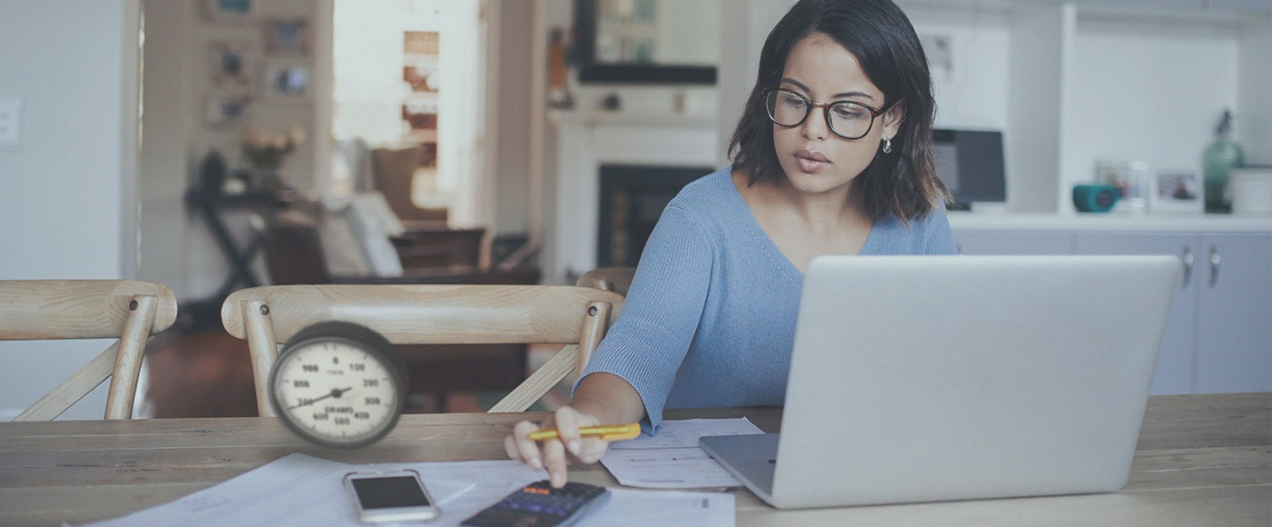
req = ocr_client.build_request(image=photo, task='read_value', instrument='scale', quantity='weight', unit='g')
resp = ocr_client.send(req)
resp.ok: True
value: 700 g
